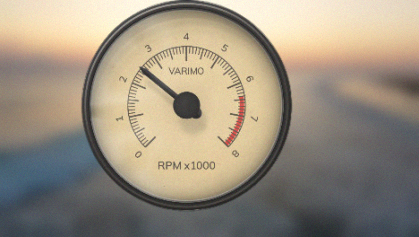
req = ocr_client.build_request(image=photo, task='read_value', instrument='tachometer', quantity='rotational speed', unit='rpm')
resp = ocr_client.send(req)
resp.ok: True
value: 2500 rpm
